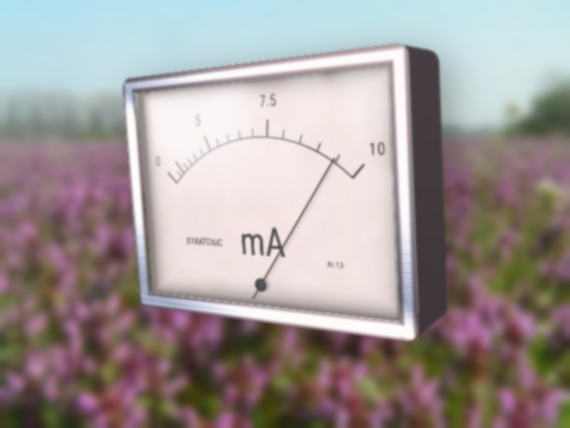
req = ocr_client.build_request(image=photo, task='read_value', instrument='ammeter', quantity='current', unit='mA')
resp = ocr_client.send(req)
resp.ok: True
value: 9.5 mA
